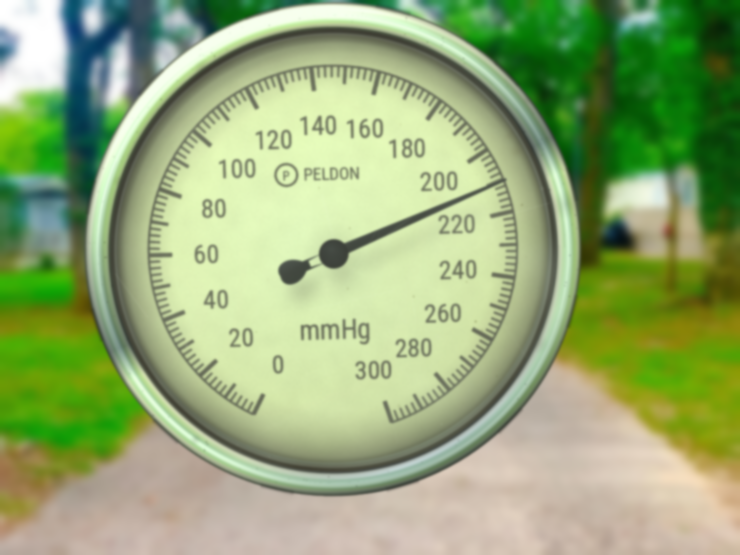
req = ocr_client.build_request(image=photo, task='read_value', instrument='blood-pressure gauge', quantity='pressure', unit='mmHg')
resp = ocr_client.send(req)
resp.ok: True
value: 210 mmHg
